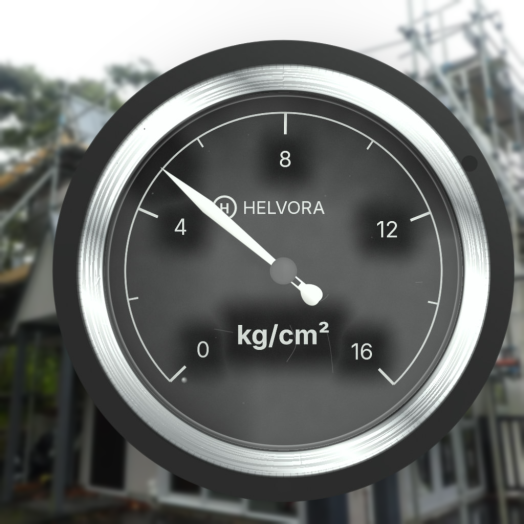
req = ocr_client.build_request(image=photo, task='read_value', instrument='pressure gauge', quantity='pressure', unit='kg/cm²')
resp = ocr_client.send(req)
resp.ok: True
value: 5 kg/cm²
